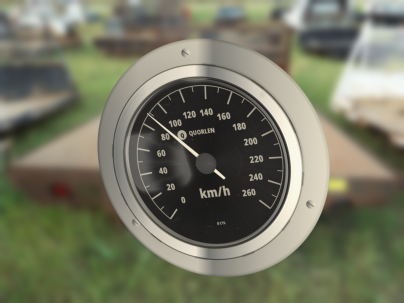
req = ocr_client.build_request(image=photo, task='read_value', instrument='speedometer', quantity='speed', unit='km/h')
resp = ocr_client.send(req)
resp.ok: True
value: 90 km/h
